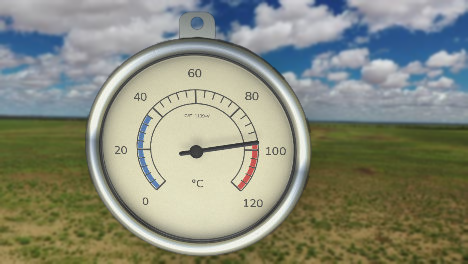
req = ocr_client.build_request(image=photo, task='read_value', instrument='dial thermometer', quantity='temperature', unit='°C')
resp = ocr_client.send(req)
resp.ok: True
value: 96 °C
